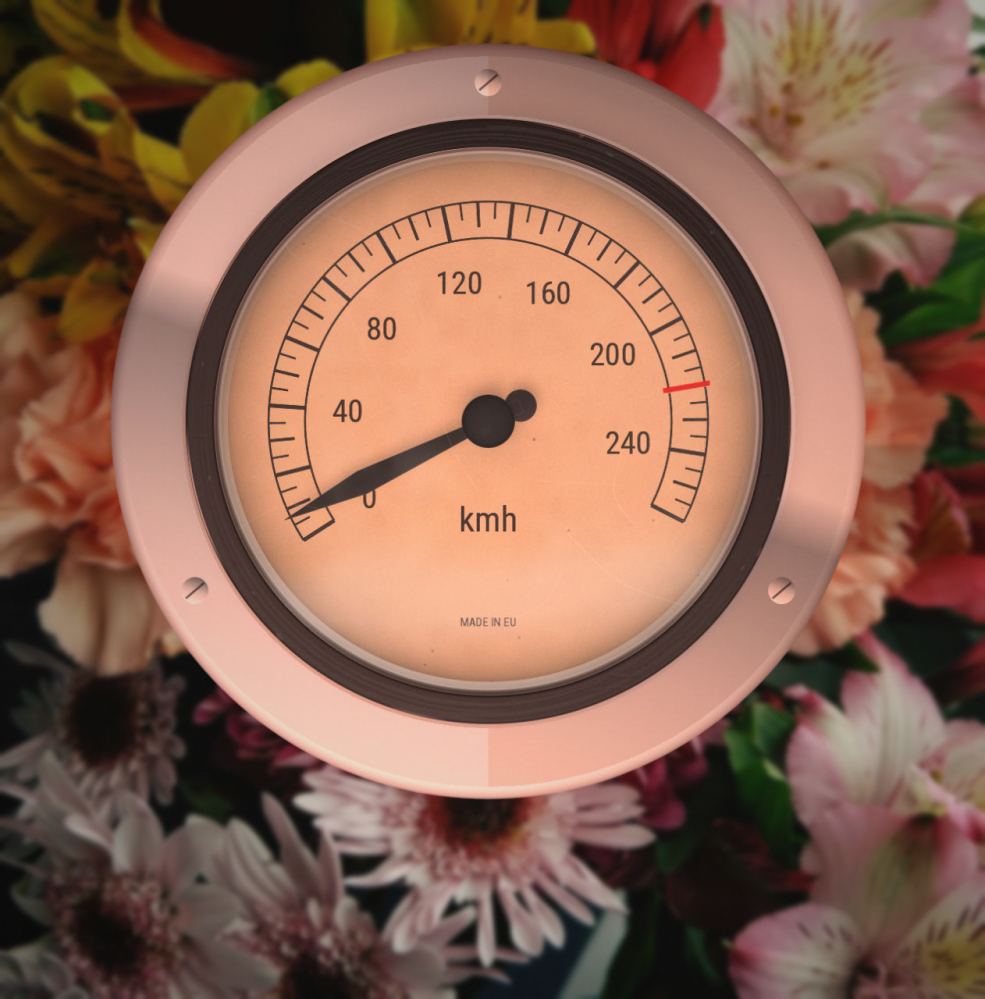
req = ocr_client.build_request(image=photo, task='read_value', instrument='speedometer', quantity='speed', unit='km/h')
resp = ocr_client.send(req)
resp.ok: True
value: 7.5 km/h
